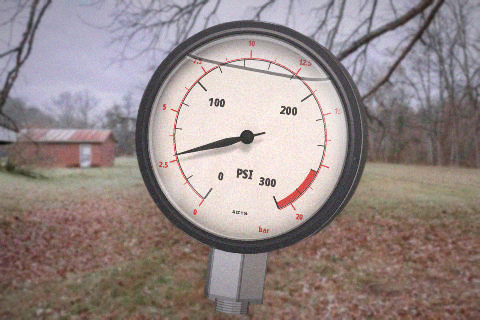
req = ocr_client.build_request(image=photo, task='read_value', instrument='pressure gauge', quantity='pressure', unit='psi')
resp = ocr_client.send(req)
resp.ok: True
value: 40 psi
